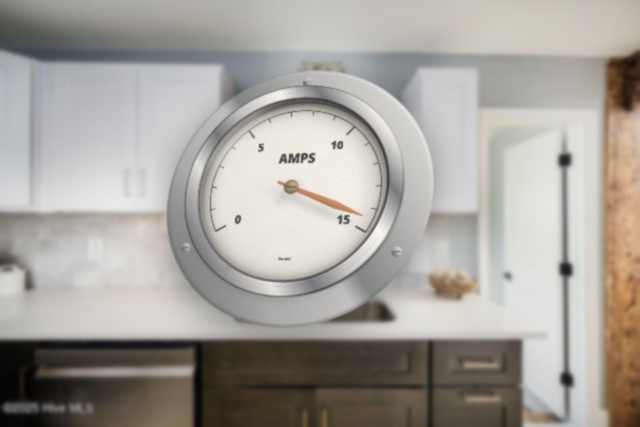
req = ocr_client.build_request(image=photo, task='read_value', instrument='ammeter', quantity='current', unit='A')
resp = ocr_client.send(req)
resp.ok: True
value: 14.5 A
